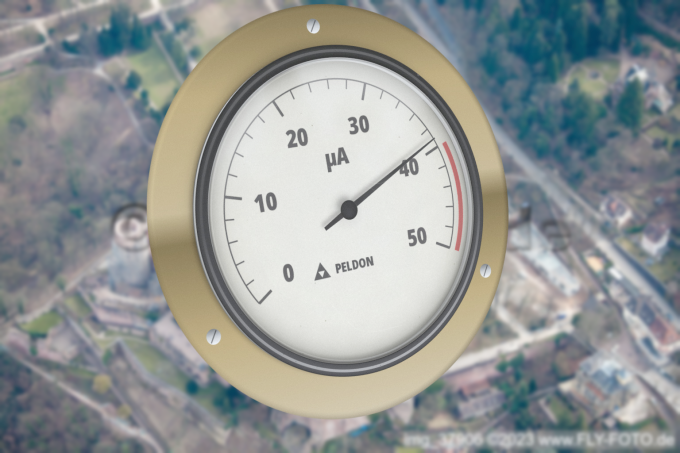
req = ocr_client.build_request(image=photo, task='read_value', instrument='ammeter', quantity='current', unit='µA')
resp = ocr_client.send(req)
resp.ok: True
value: 39 µA
